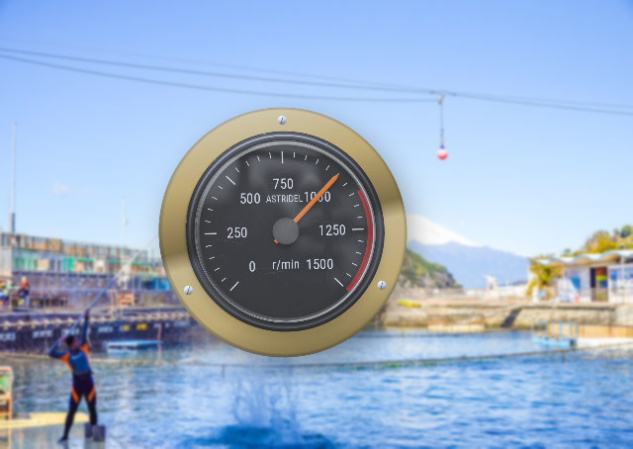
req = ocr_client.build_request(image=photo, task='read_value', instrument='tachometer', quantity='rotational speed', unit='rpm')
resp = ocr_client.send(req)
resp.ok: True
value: 1000 rpm
